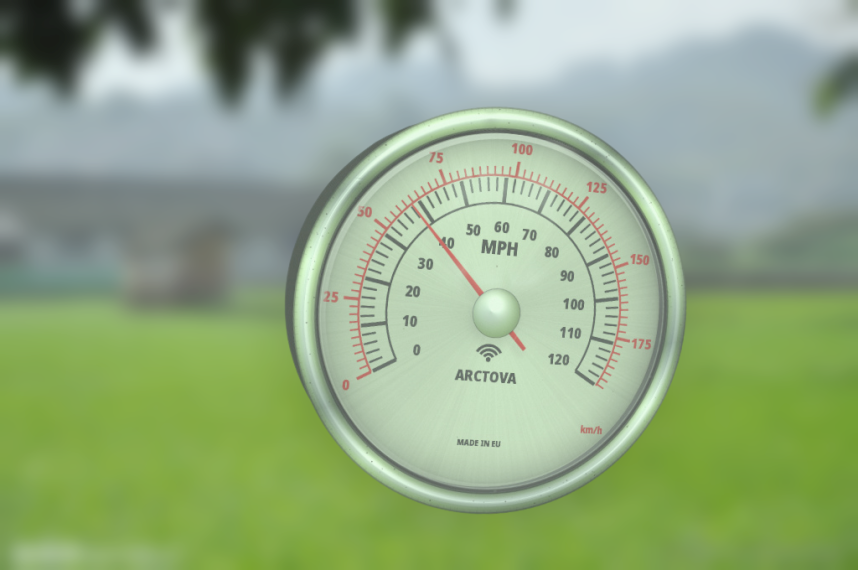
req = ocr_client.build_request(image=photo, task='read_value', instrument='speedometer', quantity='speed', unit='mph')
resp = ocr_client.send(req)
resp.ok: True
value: 38 mph
